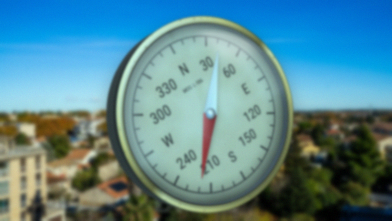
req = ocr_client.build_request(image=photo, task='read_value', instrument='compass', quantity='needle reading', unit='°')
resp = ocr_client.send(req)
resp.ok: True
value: 220 °
